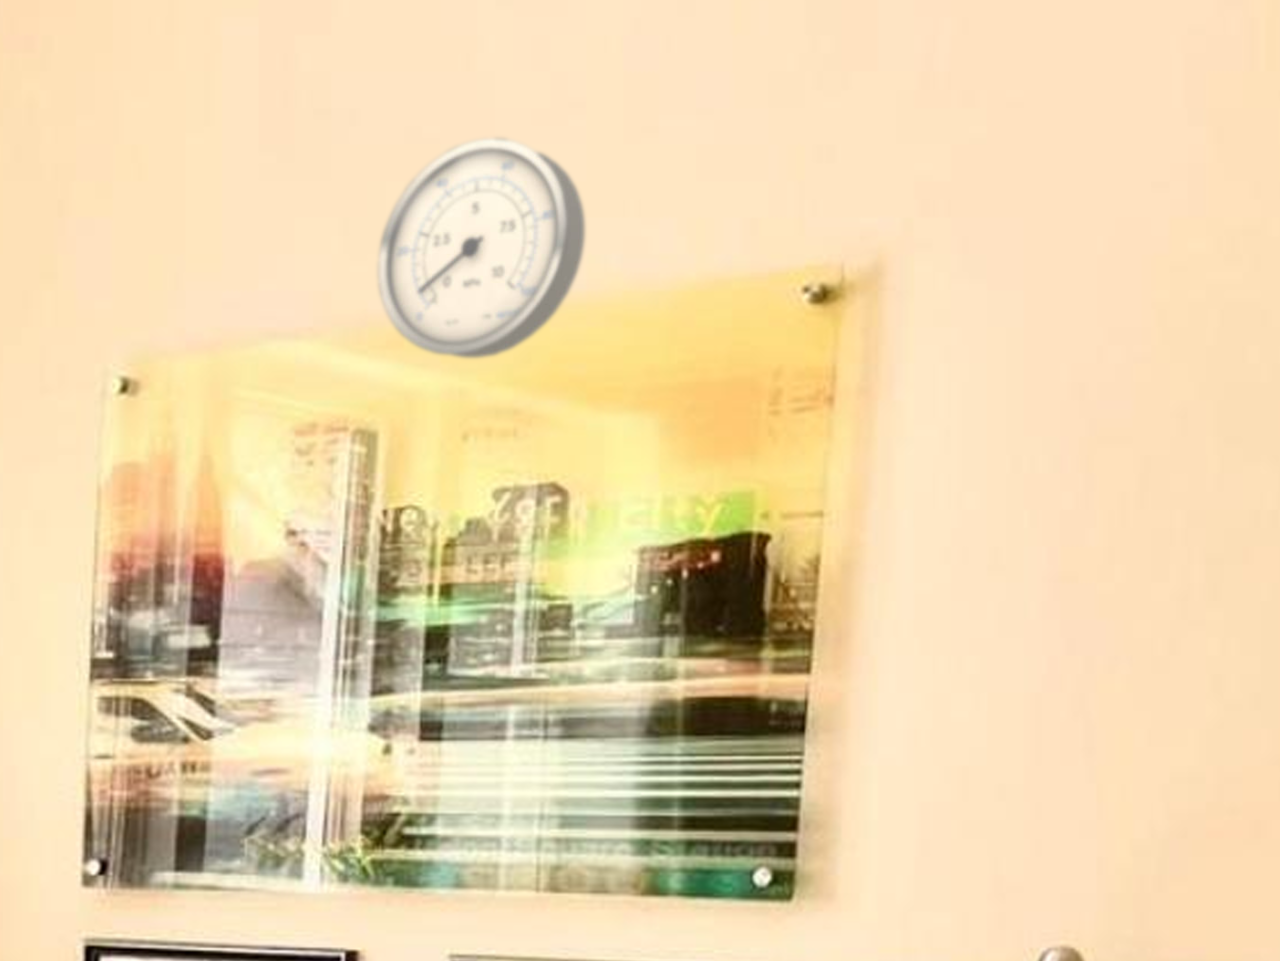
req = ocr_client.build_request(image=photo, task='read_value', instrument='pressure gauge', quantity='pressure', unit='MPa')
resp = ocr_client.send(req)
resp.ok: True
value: 0.5 MPa
